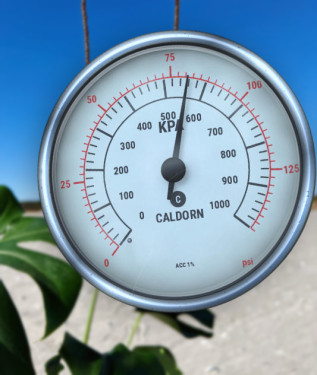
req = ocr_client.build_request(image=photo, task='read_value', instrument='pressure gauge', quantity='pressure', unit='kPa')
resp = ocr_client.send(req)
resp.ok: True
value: 560 kPa
